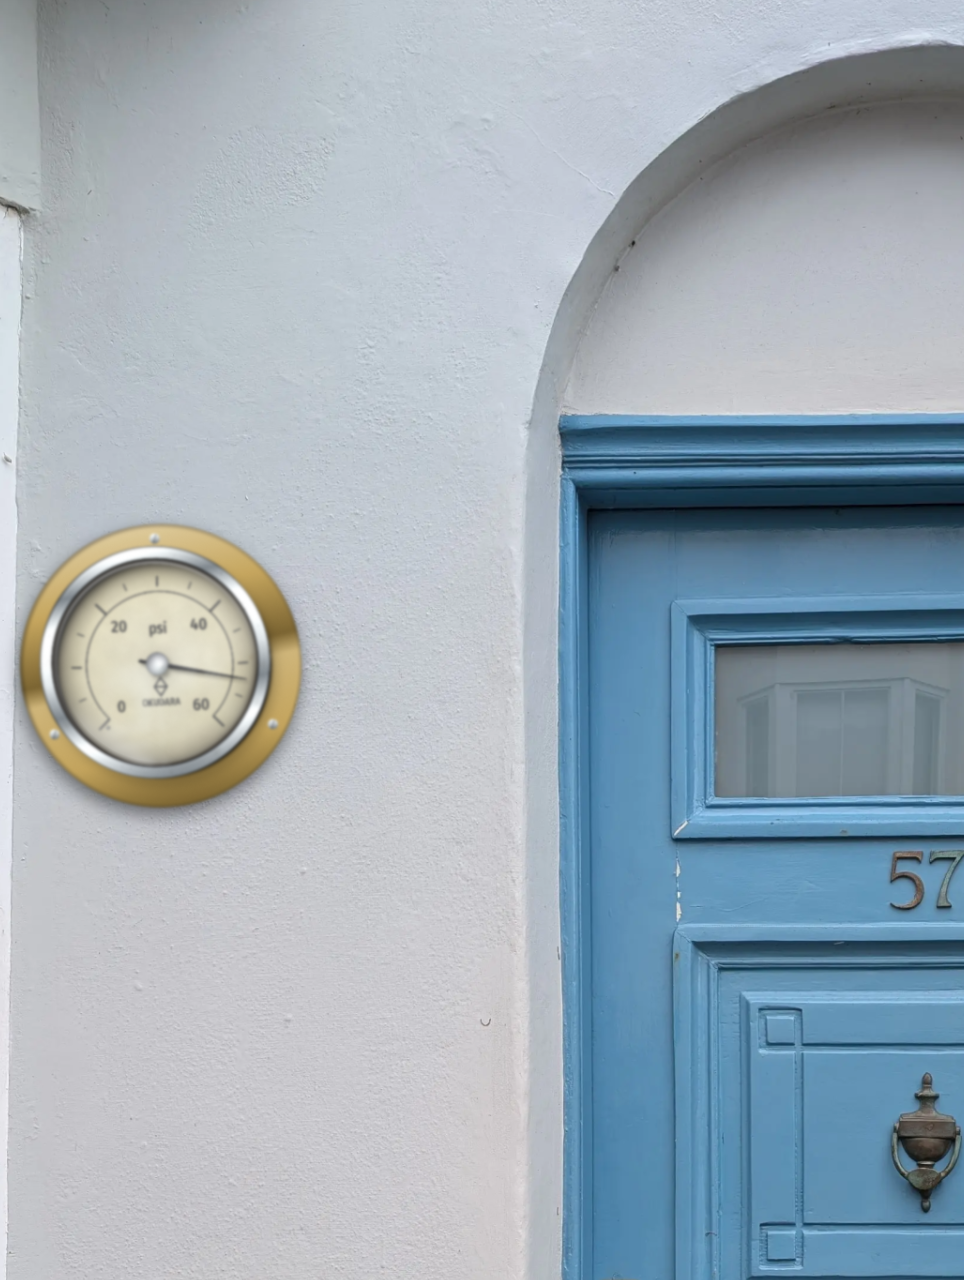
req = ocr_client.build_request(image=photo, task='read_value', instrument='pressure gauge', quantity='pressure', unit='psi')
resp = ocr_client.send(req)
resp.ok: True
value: 52.5 psi
